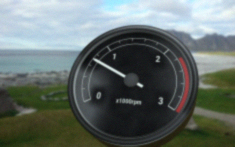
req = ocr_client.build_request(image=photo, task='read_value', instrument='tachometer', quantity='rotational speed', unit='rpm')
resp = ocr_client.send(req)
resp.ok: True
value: 700 rpm
